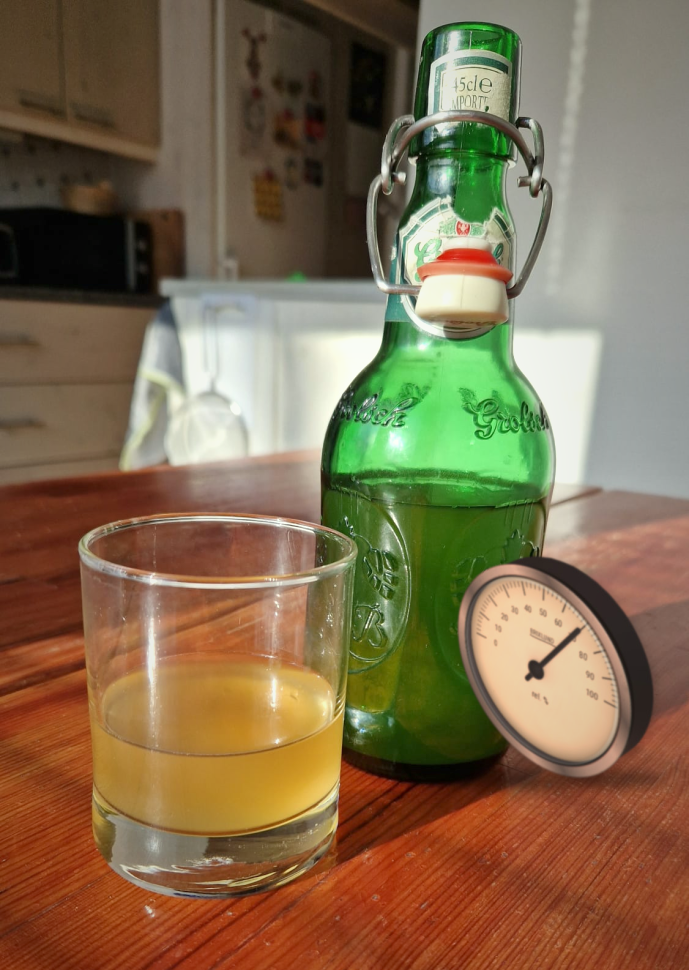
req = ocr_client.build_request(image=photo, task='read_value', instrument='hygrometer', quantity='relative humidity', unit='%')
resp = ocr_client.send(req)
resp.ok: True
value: 70 %
